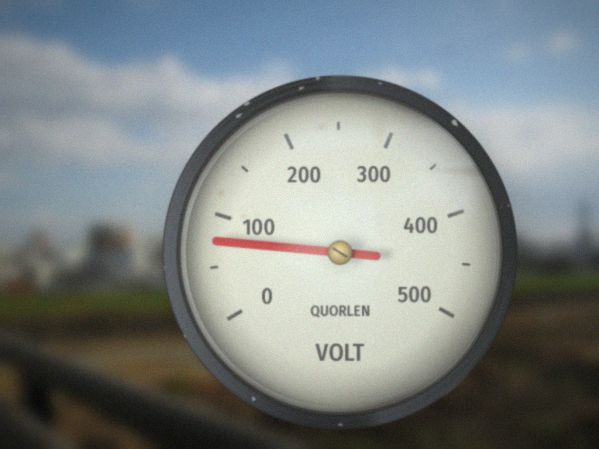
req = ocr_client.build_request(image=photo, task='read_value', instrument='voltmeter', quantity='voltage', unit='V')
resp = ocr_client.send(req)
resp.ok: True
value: 75 V
